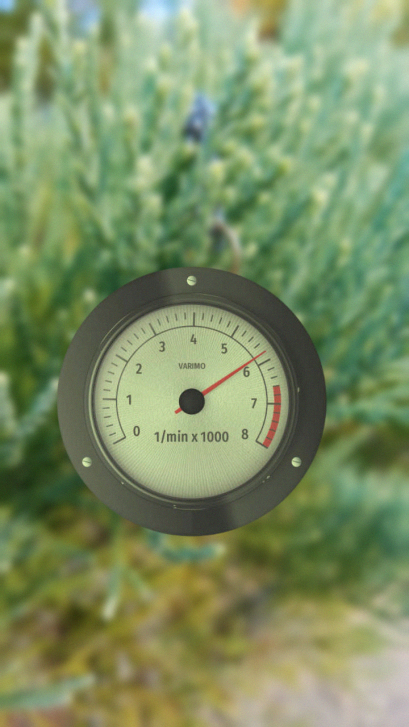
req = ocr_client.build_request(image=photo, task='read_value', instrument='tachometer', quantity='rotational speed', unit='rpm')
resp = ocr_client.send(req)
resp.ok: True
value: 5800 rpm
